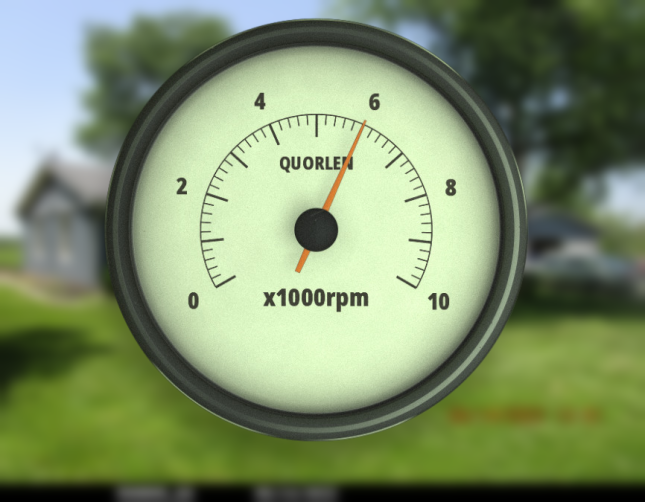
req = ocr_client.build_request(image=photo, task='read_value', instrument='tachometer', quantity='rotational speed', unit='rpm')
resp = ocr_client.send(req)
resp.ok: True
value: 6000 rpm
